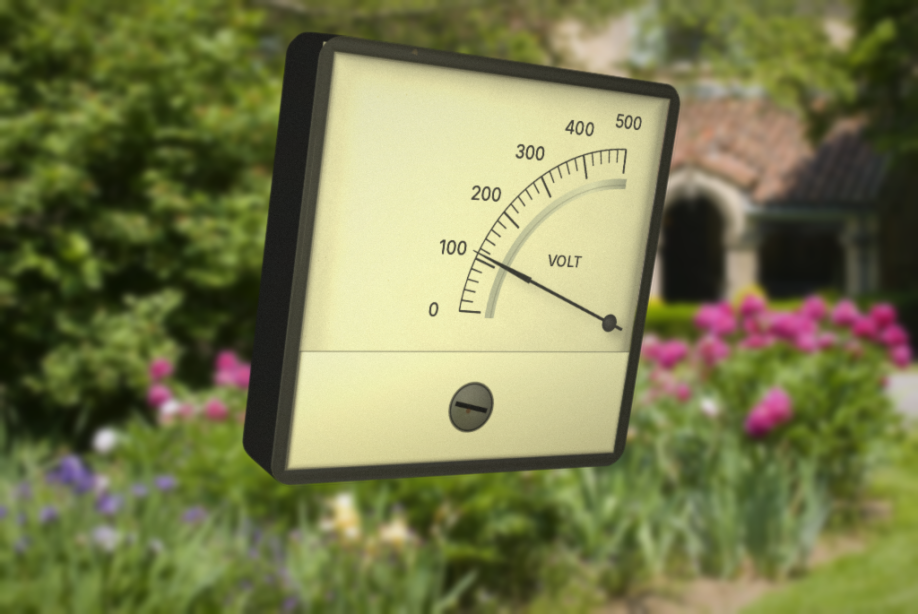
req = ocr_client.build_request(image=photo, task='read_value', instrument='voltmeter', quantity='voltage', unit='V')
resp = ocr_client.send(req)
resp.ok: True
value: 110 V
